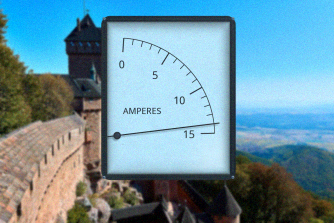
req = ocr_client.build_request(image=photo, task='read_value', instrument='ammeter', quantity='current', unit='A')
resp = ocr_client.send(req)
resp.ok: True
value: 14 A
